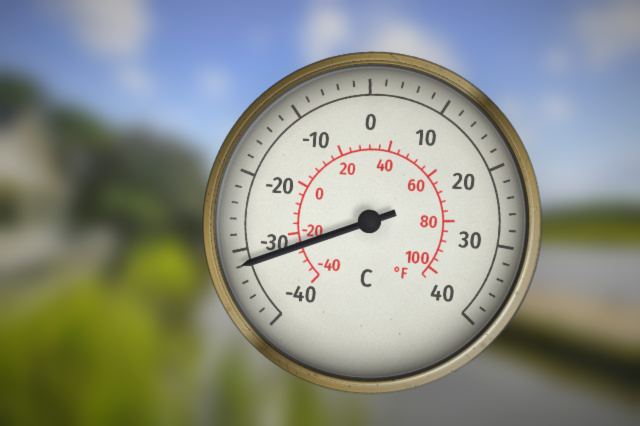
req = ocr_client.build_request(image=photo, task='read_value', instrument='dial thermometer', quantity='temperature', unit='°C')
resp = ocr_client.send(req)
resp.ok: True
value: -32 °C
